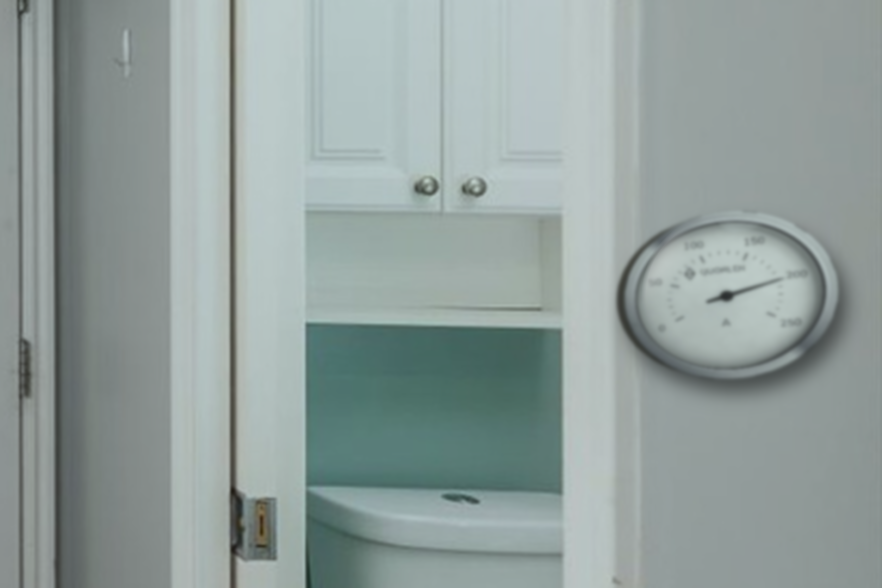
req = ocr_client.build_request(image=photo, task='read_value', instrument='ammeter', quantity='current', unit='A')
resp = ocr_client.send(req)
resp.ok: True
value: 200 A
